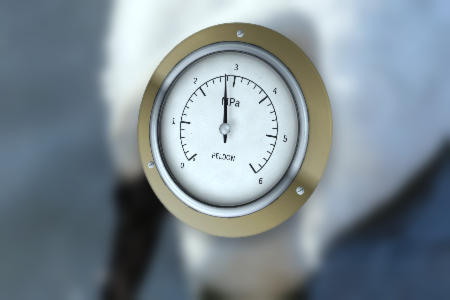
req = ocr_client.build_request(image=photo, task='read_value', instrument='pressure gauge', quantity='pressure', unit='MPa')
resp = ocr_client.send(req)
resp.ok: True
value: 2.8 MPa
